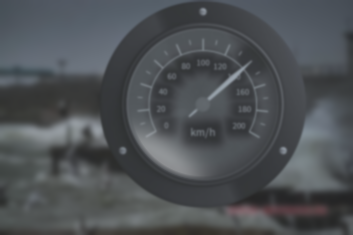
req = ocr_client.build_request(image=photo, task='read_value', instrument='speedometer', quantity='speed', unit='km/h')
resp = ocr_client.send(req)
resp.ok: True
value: 140 km/h
